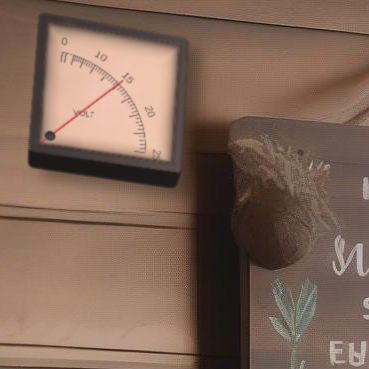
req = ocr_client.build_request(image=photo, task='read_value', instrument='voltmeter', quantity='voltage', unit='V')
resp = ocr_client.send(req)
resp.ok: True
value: 15 V
